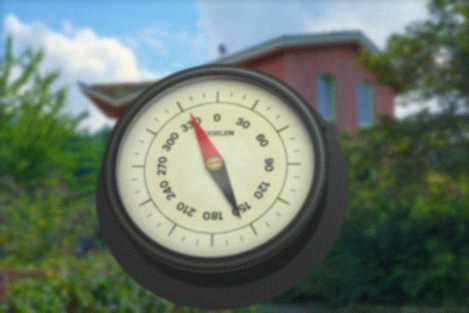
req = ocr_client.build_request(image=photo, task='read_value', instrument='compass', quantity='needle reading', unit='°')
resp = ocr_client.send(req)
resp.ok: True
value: 335 °
